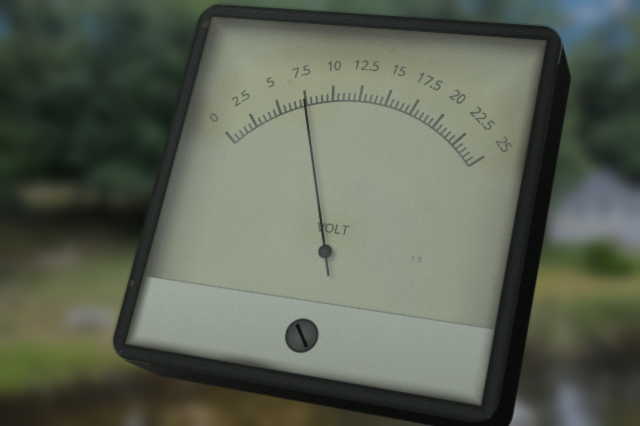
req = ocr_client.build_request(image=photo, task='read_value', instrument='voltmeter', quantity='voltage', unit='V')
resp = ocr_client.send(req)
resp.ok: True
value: 7.5 V
